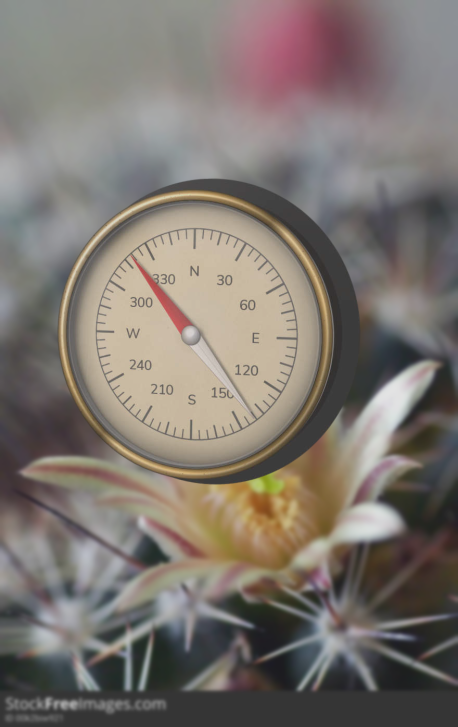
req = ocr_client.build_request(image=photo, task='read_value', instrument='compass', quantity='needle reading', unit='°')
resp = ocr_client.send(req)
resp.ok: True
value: 320 °
